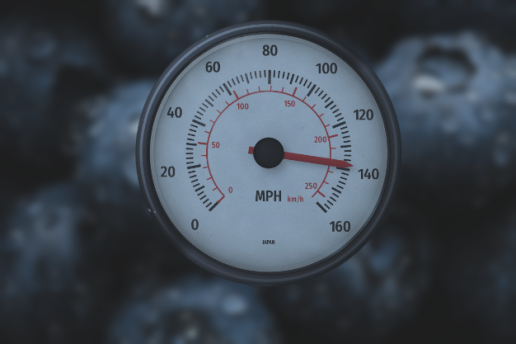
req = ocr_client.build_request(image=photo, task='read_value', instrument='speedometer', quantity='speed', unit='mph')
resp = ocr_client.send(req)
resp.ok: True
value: 138 mph
